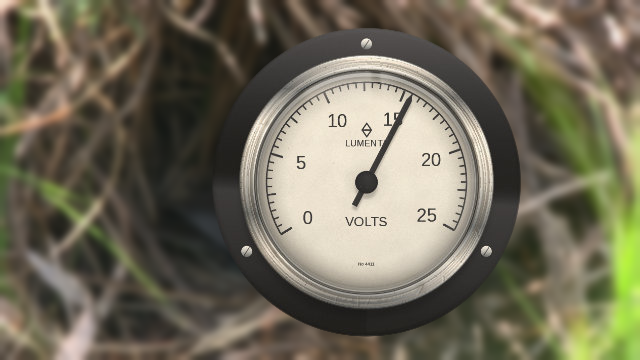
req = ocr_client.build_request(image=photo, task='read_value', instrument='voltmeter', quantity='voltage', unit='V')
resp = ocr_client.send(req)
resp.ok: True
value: 15.5 V
